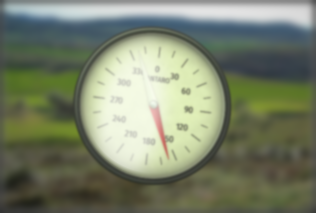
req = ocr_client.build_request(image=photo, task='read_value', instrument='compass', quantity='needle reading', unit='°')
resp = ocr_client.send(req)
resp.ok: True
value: 157.5 °
